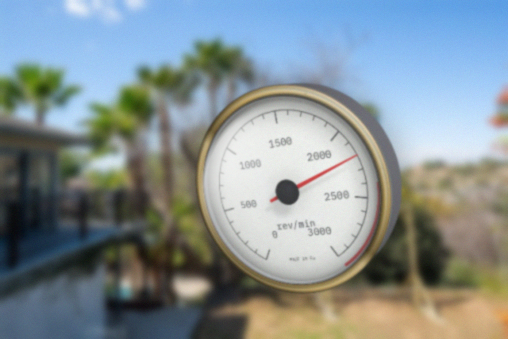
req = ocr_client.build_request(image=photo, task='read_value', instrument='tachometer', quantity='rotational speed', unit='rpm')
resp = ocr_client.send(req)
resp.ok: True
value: 2200 rpm
